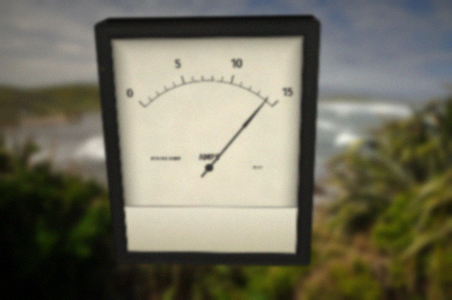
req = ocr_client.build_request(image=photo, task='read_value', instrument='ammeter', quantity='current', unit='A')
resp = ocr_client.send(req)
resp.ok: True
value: 14 A
